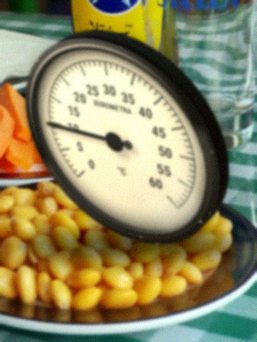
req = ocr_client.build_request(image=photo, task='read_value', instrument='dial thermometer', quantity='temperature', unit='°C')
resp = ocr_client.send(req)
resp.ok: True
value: 10 °C
